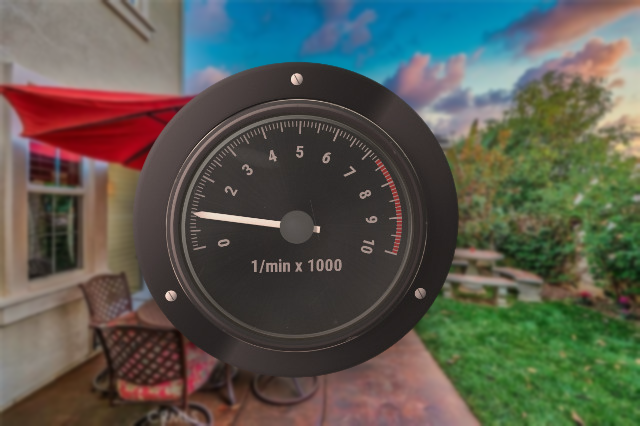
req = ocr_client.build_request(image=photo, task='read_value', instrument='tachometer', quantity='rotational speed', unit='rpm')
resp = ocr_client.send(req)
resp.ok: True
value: 1000 rpm
